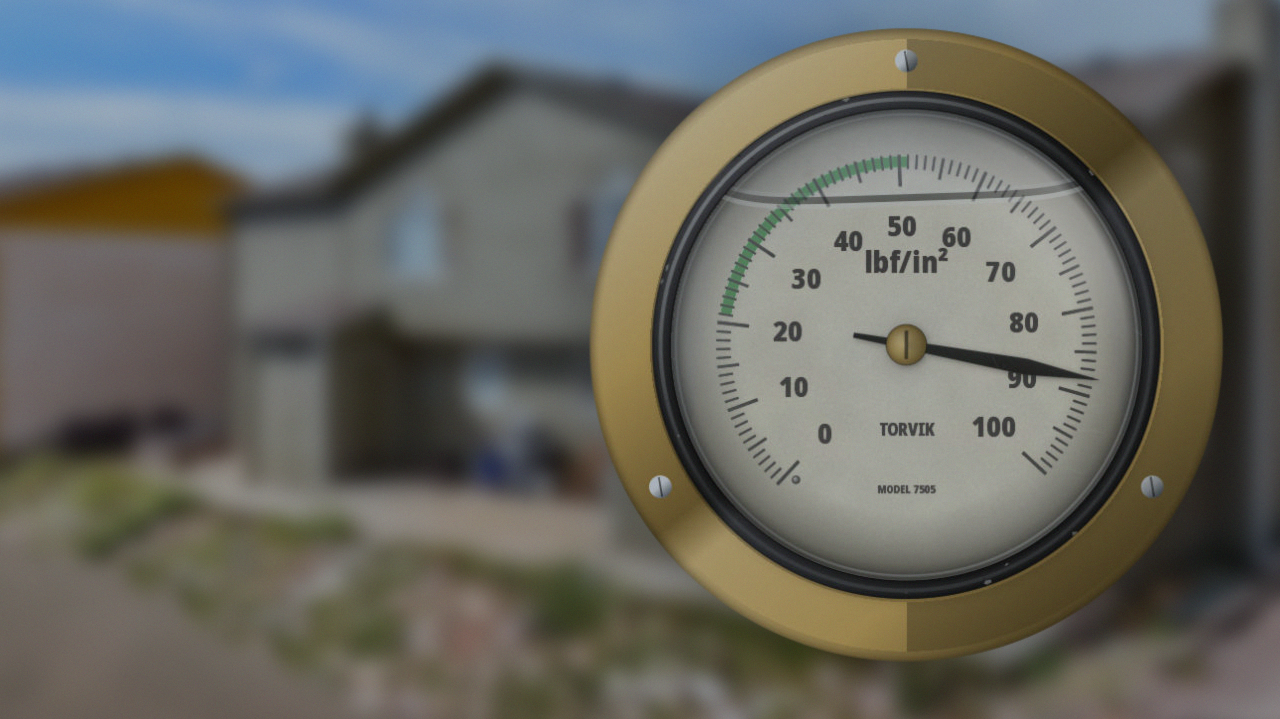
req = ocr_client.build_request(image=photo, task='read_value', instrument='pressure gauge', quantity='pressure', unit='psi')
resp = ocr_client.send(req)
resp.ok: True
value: 88 psi
